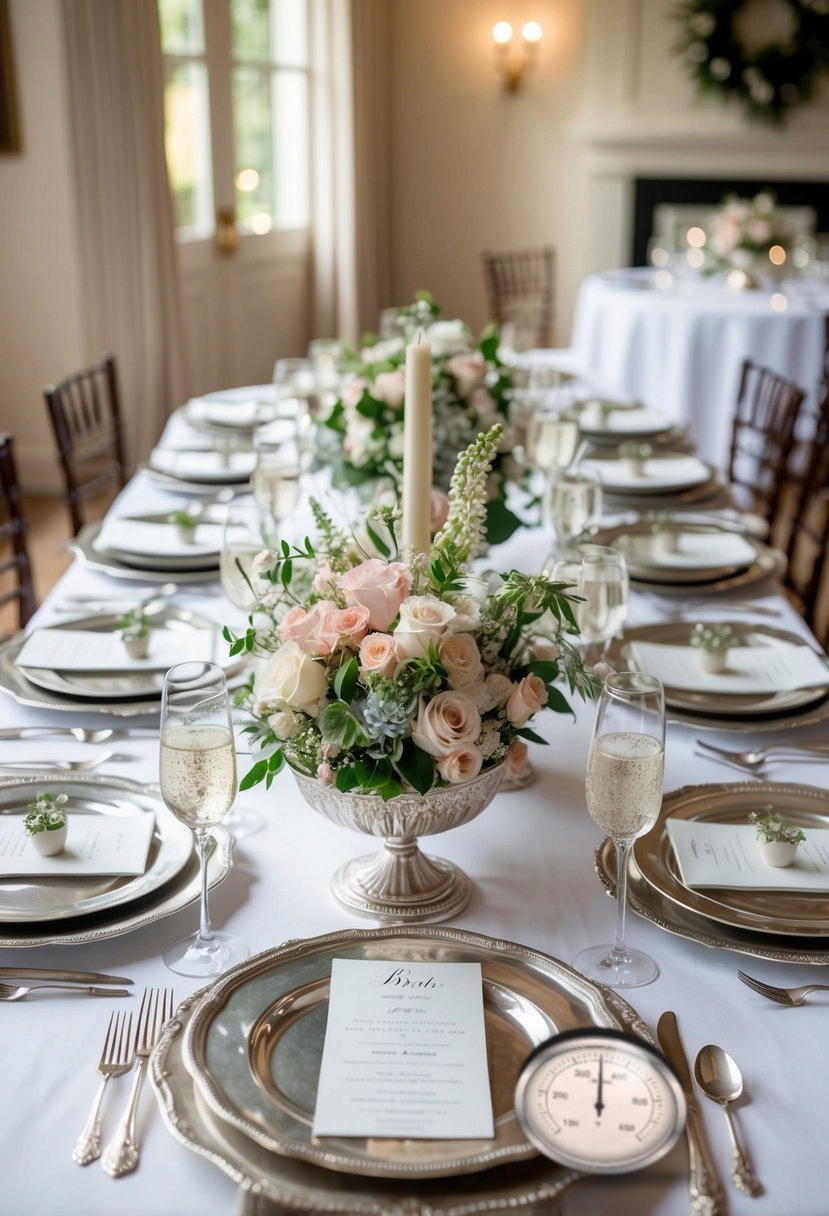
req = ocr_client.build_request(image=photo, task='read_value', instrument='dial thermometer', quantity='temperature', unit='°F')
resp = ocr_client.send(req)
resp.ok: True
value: 350 °F
